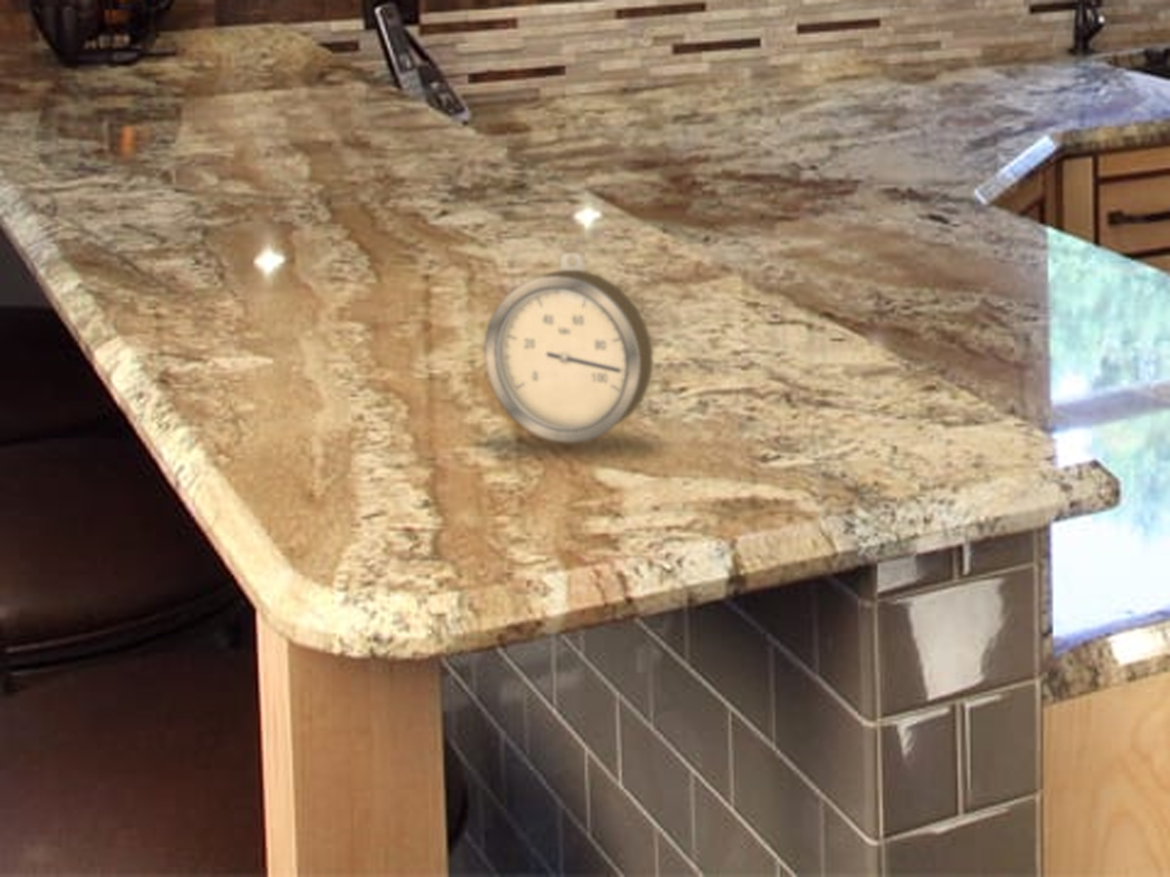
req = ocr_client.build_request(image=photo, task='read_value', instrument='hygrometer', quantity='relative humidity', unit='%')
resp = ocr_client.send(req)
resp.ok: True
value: 92 %
